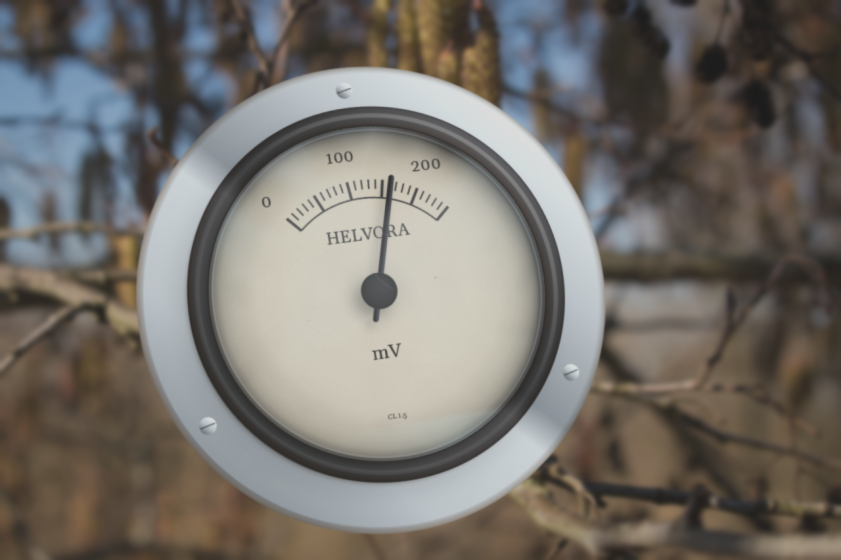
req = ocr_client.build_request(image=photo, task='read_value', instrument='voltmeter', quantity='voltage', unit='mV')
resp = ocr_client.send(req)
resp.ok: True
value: 160 mV
